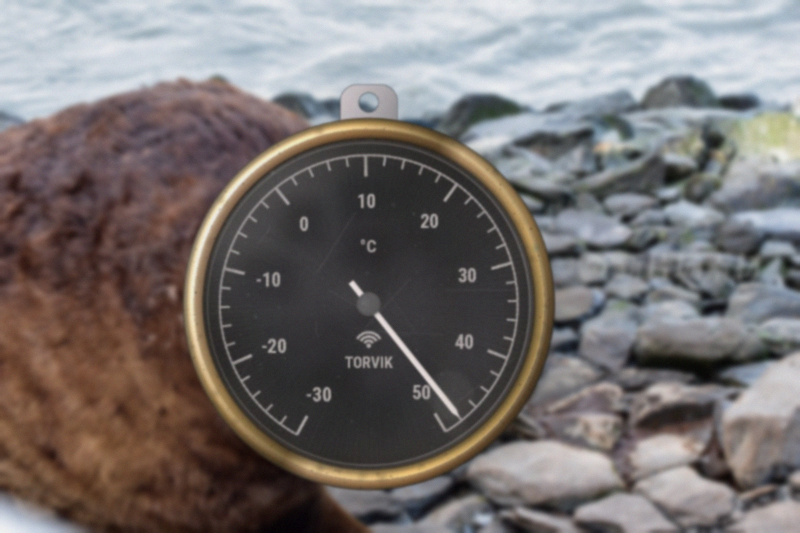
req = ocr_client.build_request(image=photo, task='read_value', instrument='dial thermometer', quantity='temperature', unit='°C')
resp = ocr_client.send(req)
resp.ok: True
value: 48 °C
